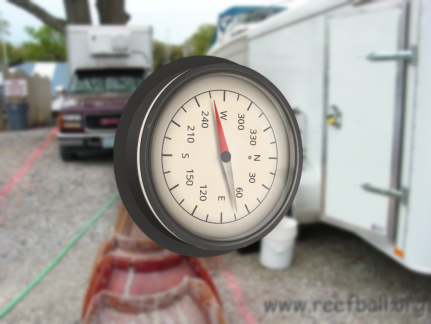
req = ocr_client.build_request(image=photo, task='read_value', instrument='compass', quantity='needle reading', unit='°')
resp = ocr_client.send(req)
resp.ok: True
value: 255 °
